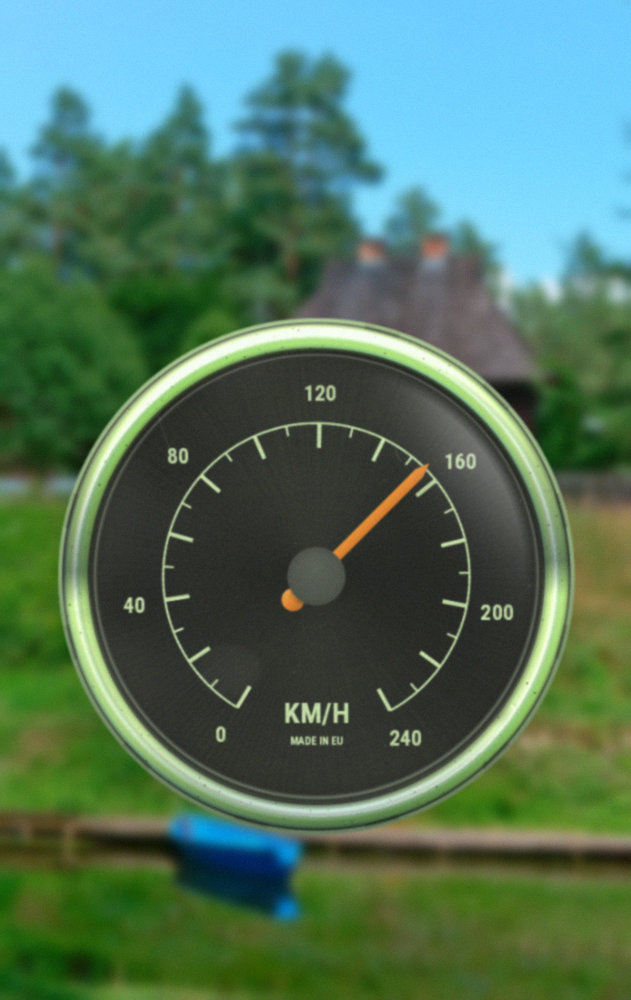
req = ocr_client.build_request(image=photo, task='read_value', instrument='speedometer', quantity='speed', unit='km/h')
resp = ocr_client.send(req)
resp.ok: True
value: 155 km/h
